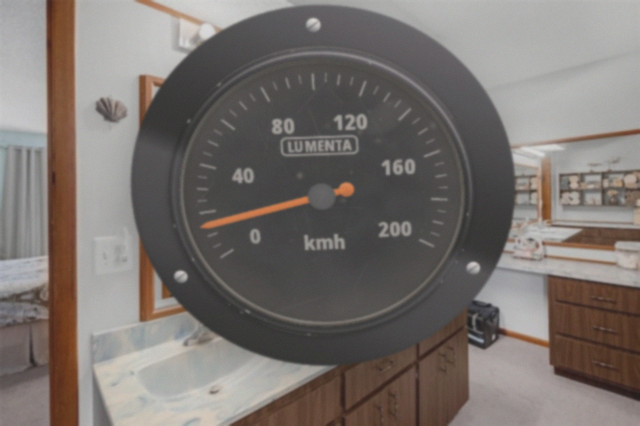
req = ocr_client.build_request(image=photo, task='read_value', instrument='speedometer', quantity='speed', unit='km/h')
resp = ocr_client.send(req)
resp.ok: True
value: 15 km/h
